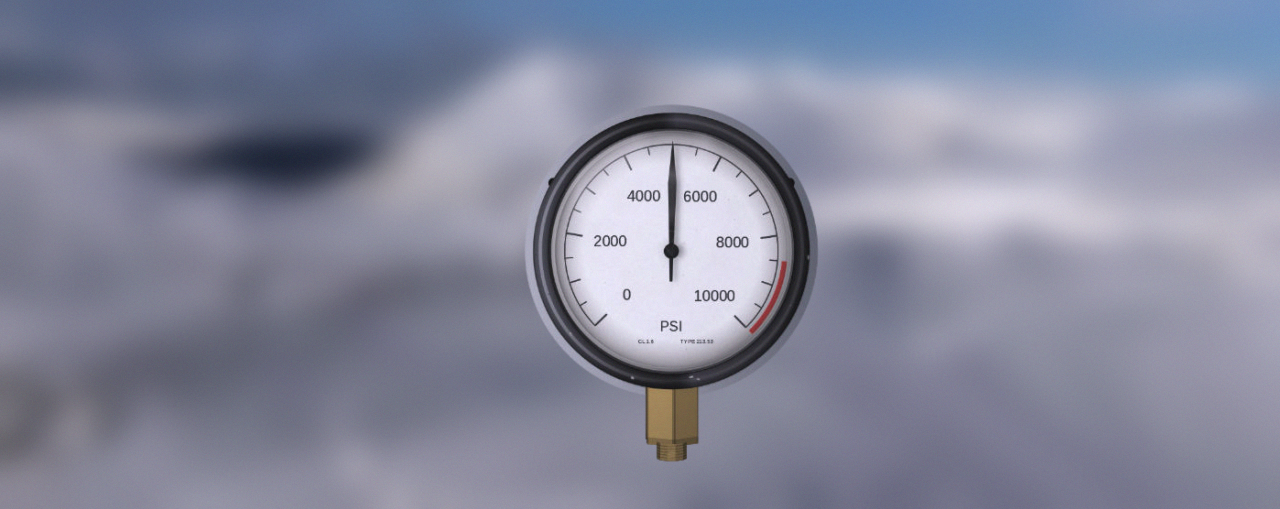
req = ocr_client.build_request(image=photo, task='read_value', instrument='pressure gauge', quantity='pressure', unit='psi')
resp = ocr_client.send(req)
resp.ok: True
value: 5000 psi
